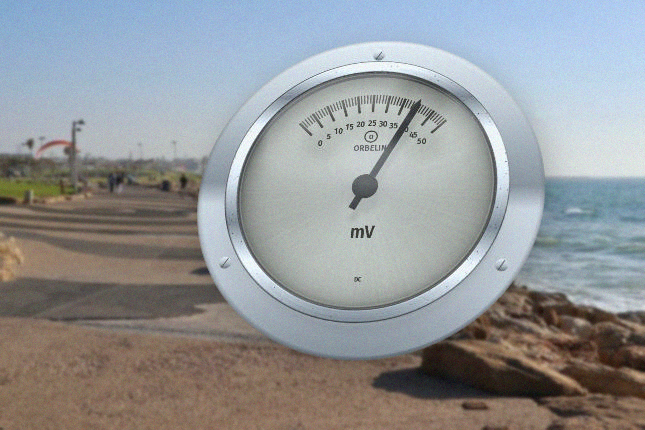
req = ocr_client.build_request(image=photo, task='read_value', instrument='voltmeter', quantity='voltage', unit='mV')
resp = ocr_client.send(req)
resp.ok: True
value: 40 mV
